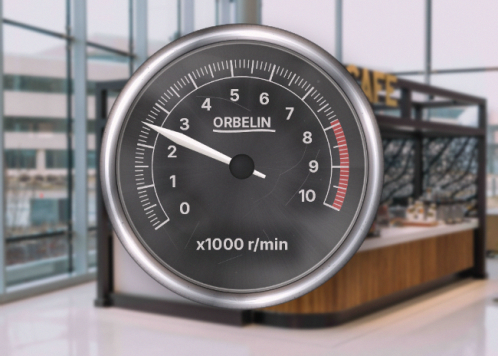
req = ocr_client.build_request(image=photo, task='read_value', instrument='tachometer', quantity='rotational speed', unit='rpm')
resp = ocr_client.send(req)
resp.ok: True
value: 2500 rpm
